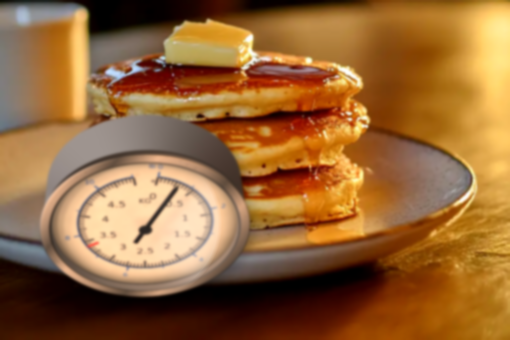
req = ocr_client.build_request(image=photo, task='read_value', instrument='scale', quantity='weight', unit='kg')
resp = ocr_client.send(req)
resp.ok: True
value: 0.25 kg
